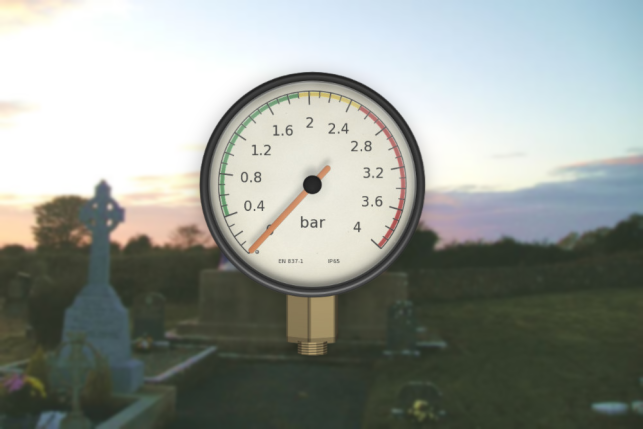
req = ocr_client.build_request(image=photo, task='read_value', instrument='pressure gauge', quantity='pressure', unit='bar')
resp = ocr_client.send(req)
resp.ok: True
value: 0 bar
